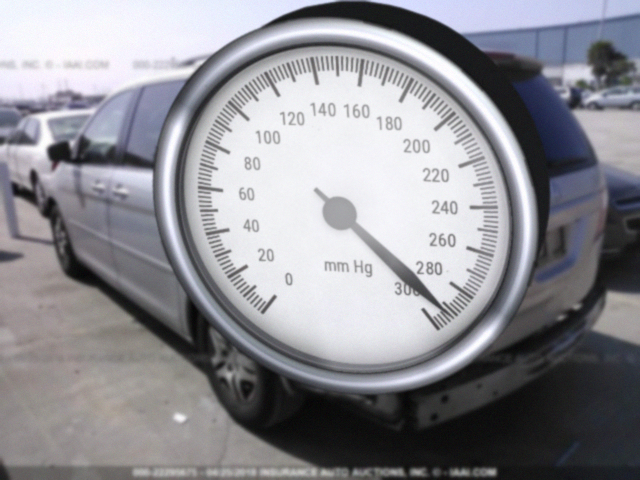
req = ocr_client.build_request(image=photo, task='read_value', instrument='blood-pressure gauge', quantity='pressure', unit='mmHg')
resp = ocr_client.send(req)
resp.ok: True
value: 290 mmHg
